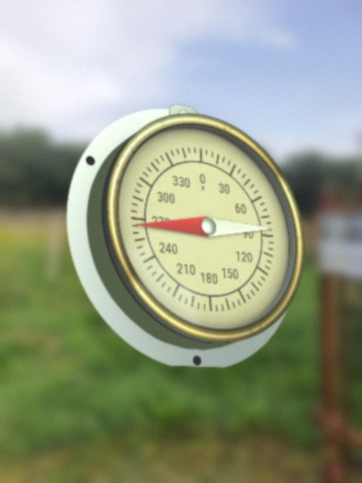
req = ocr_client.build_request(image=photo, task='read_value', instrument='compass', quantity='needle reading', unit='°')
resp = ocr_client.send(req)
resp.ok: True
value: 265 °
